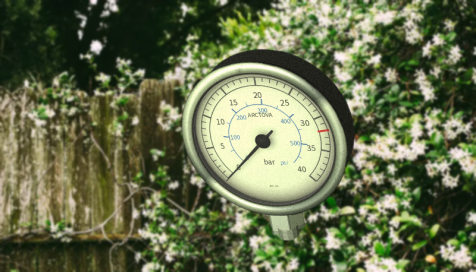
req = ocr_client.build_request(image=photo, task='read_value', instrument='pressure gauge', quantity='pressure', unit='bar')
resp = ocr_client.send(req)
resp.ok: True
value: 0 bar
